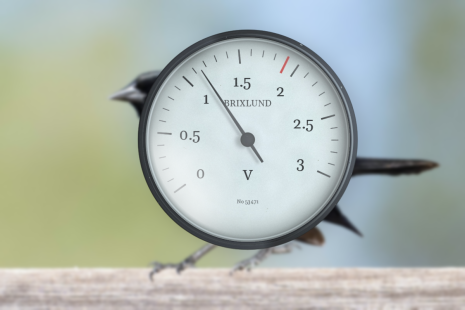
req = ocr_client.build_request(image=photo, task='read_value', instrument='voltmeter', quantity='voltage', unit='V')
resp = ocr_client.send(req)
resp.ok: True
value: 1.15 V
